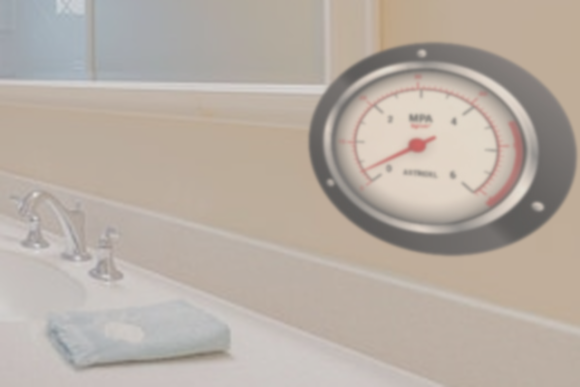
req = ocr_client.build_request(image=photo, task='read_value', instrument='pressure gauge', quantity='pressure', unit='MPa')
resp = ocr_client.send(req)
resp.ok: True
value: 0.25 MPa
